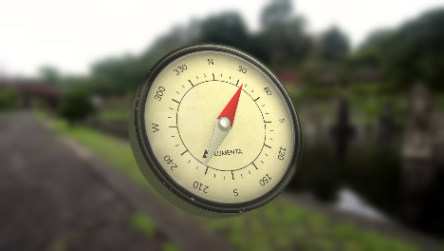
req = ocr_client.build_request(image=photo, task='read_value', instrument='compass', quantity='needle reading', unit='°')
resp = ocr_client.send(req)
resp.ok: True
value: 35 °
